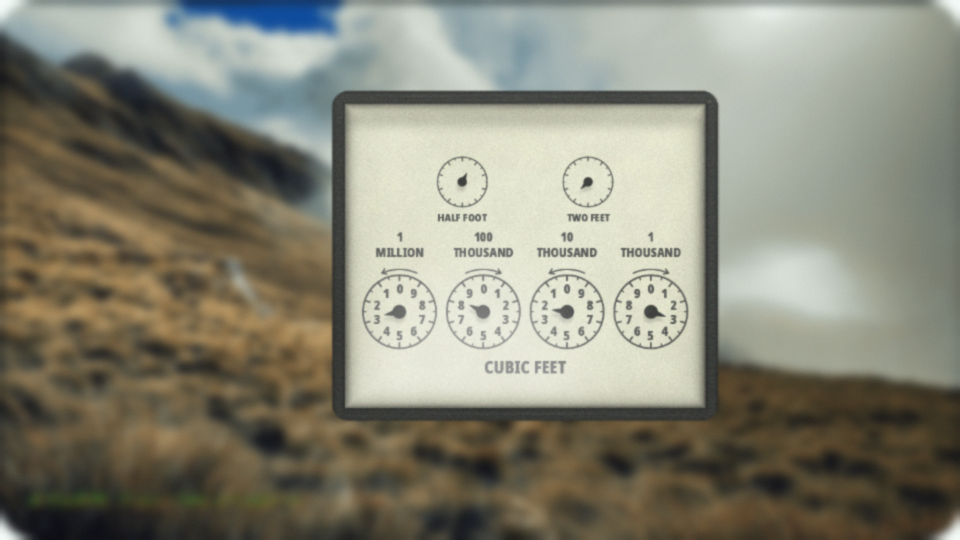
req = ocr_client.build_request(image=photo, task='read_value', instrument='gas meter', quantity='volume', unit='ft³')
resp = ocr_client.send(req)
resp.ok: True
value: 282300 ft³
